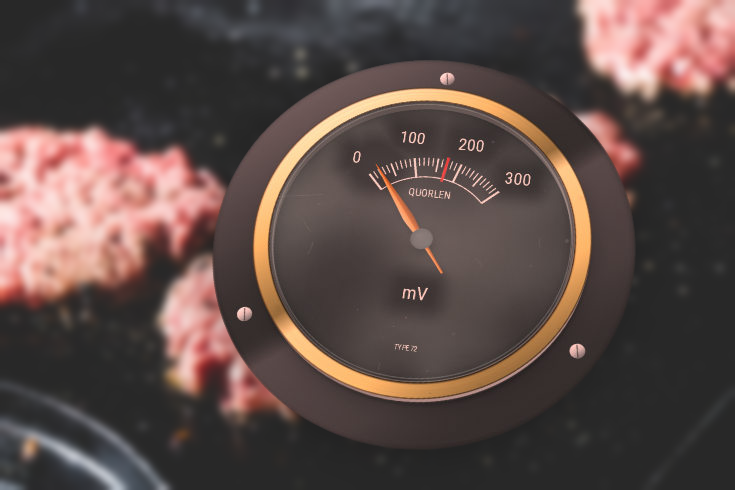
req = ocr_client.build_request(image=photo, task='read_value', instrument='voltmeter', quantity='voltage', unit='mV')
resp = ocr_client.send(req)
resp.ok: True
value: 20 mV
